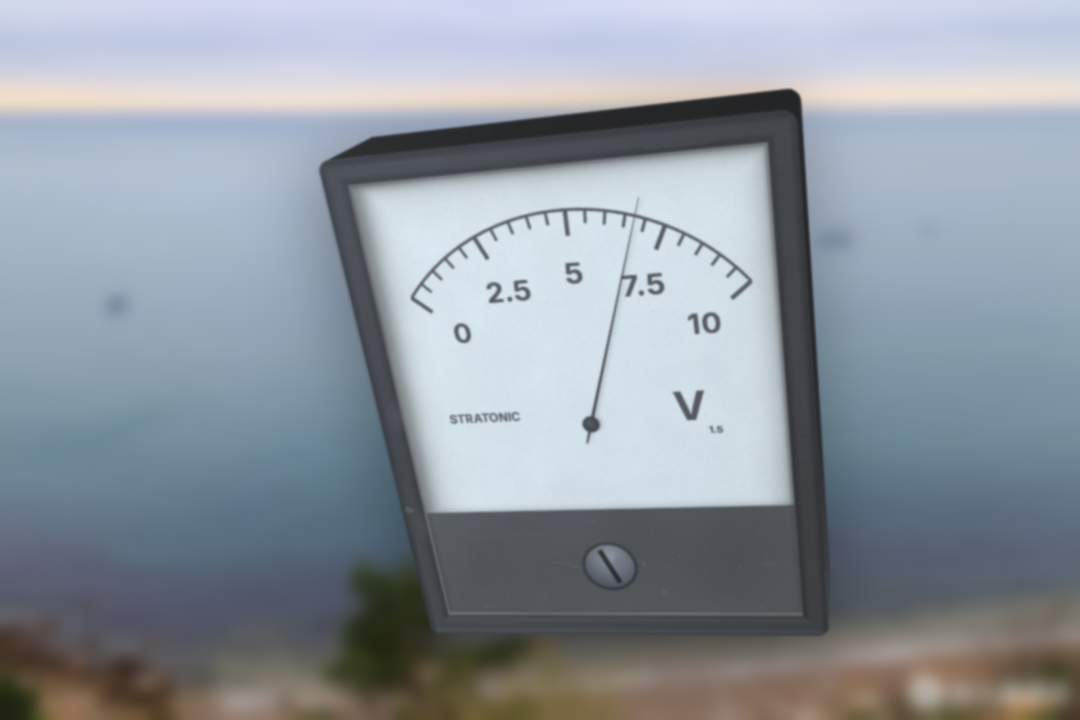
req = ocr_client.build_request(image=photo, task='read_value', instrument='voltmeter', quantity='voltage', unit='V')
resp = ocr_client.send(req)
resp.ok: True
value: 6.75 V
